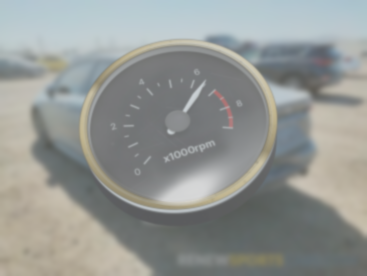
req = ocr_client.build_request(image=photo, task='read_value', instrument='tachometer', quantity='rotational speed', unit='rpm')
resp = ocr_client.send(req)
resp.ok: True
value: 6500 rpm
